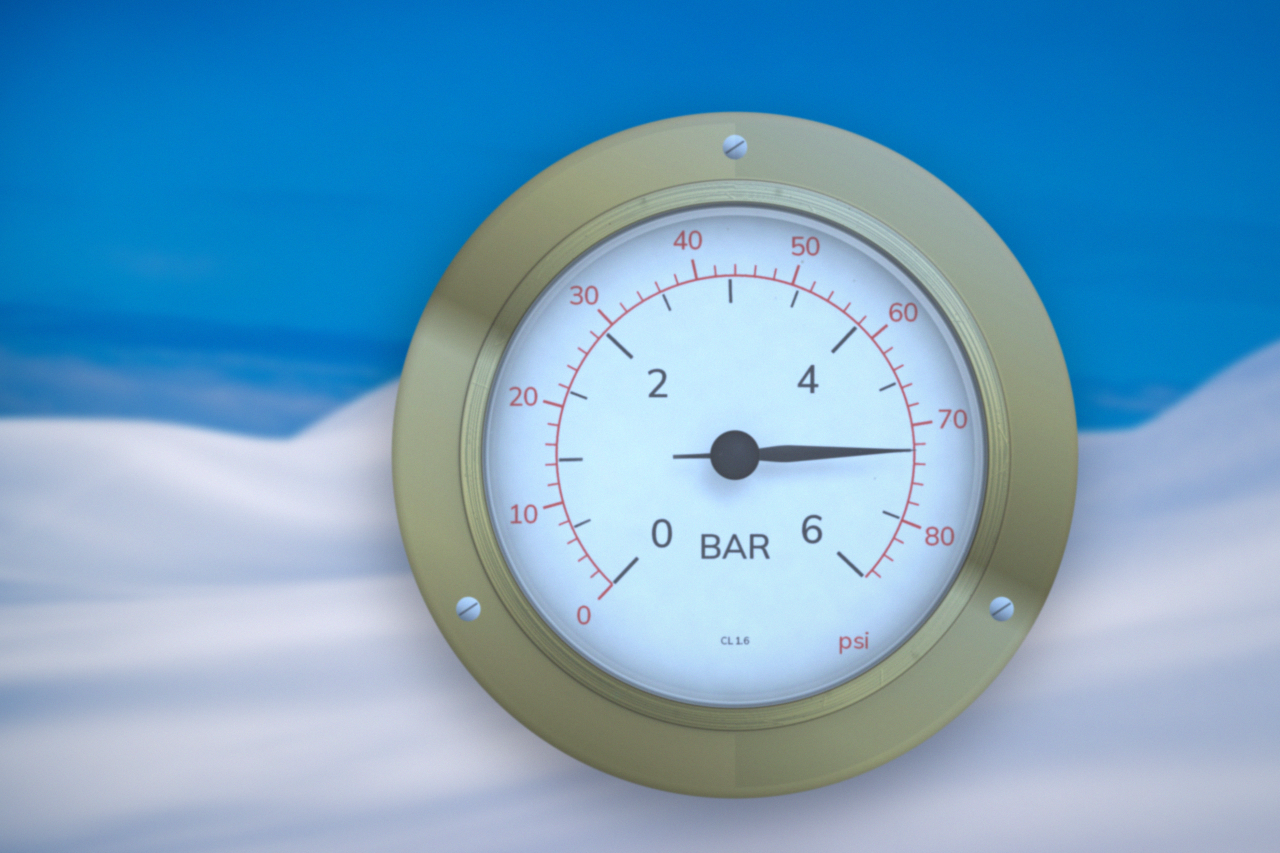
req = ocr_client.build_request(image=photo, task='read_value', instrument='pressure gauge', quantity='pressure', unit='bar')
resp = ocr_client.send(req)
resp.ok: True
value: 5 bar
